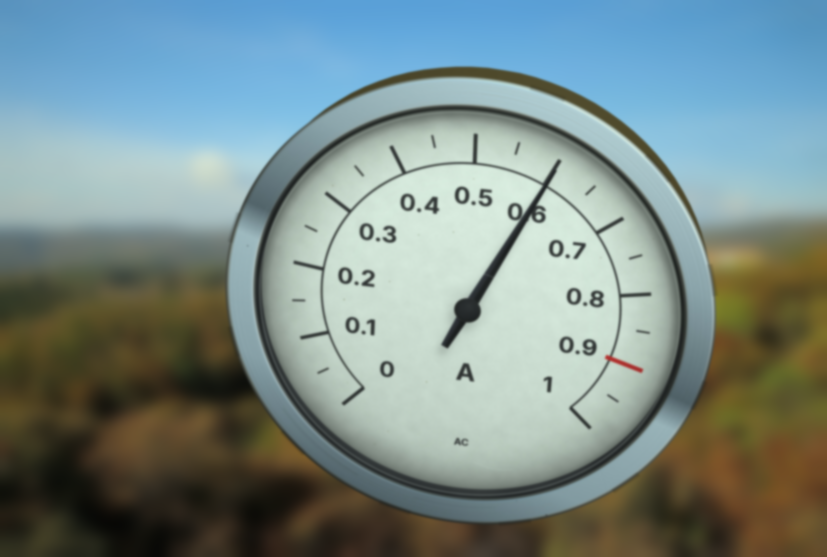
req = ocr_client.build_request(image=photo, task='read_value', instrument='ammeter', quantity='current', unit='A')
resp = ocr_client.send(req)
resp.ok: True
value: 0.6 A
